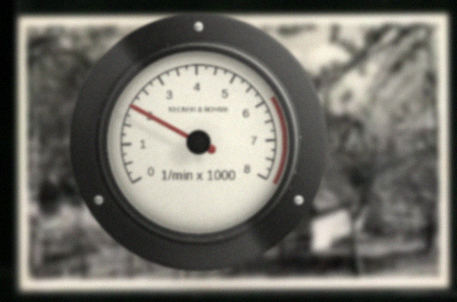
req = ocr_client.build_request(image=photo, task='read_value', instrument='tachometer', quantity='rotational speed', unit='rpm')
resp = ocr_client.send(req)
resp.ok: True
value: 2000 rpm
